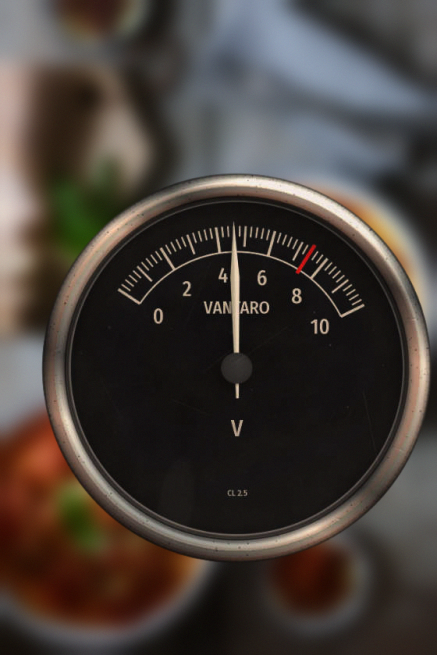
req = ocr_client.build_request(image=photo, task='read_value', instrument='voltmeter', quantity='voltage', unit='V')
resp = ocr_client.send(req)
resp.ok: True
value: 4.6 V
